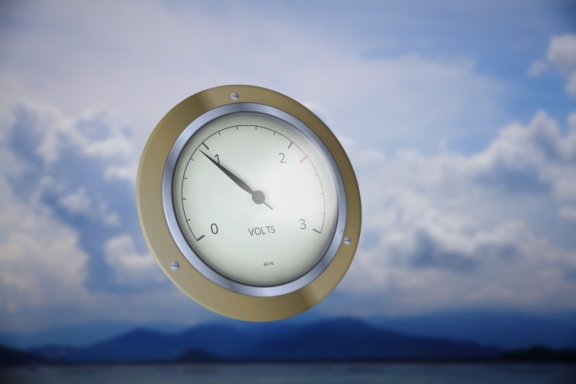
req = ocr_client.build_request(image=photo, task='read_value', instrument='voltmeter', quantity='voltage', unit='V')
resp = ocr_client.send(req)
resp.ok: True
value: 0.9 V
